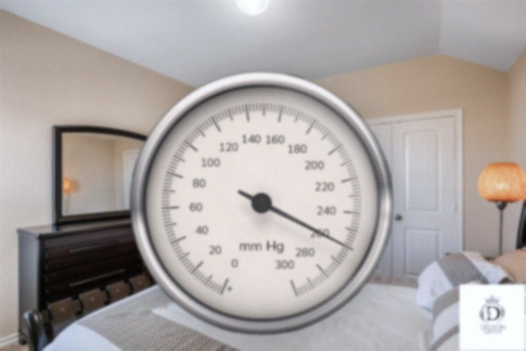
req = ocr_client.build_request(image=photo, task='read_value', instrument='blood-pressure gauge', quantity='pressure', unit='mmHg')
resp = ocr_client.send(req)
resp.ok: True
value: 260 mmHg
